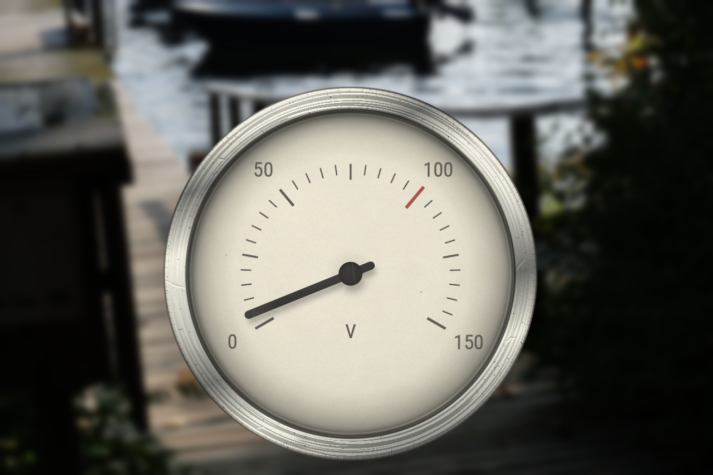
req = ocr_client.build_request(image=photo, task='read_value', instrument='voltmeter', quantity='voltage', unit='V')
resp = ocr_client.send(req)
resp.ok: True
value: 5 V
